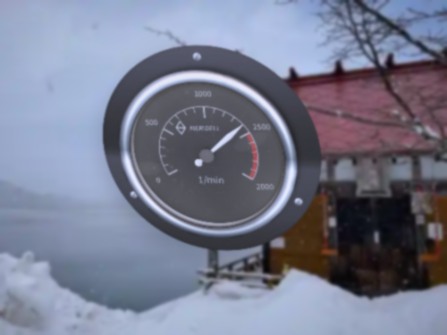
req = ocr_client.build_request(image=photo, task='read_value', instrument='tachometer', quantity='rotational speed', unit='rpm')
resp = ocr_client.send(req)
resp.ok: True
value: 1400 rpm
